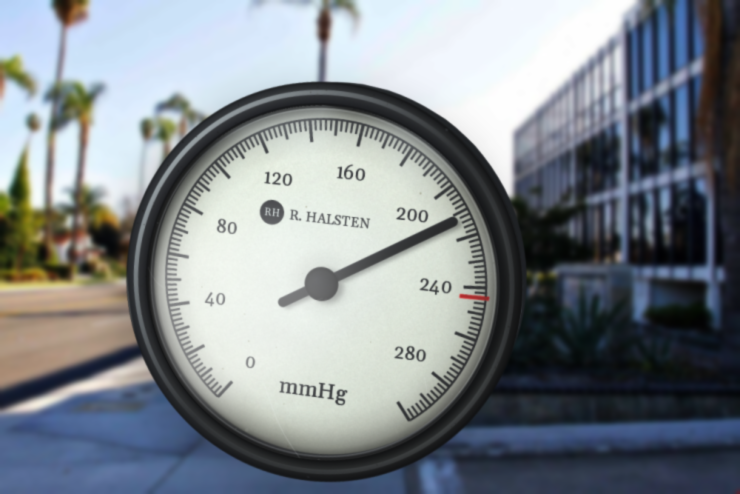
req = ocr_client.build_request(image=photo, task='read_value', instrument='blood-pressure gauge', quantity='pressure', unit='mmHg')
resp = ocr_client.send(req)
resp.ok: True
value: 212 mmHg
